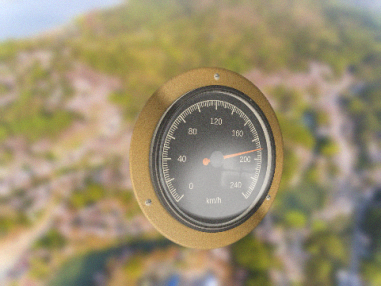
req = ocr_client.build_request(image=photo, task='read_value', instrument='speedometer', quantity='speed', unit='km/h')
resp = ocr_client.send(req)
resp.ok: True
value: 190 km/h
